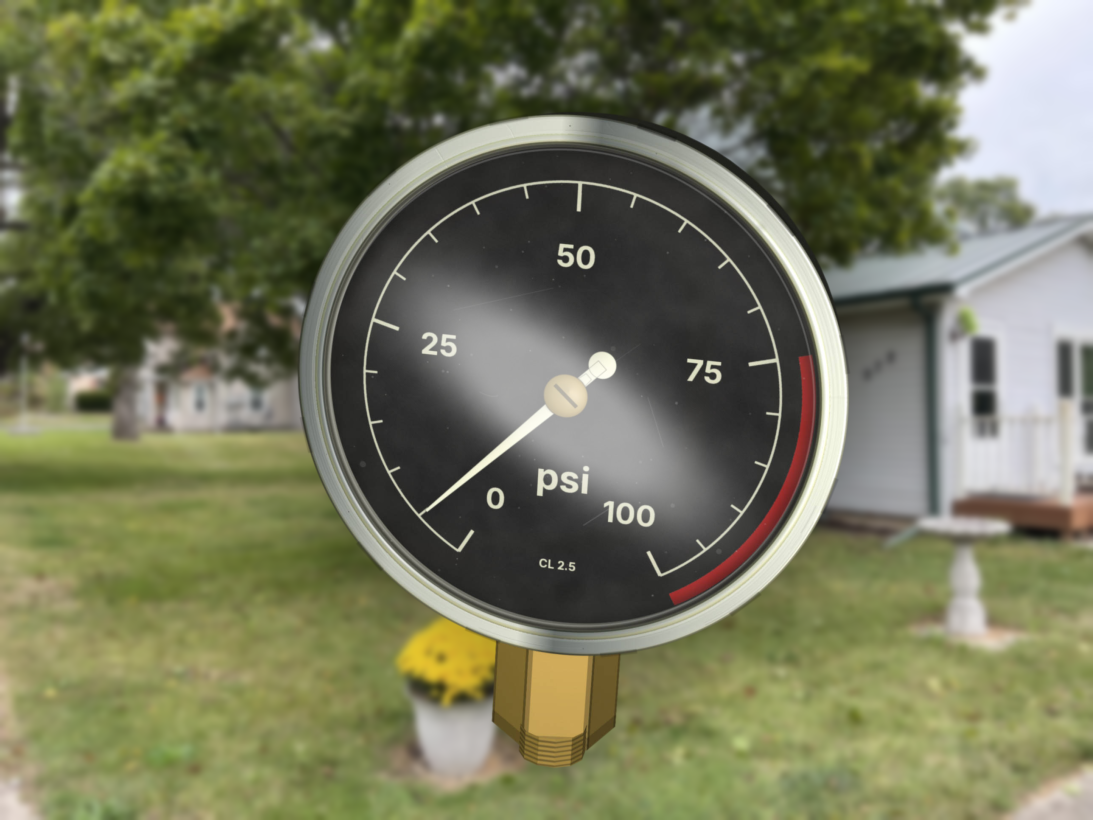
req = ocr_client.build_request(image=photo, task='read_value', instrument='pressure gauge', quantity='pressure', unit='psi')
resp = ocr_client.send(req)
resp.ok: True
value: 5 psi
